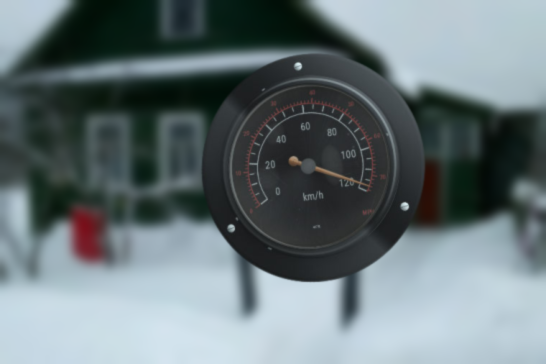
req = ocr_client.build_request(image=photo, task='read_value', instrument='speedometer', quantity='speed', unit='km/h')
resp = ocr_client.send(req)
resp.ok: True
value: 117.5 km/h
